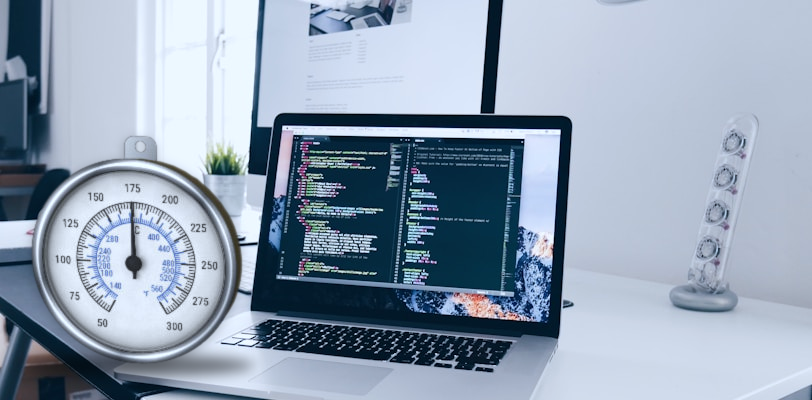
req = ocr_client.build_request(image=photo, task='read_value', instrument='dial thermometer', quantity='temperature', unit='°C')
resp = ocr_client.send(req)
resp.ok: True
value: 175 °C
